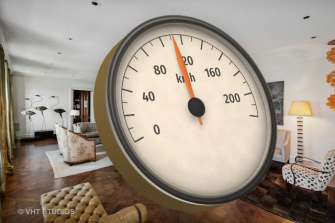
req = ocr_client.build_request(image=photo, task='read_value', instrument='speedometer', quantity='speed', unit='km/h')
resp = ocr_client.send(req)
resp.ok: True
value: 110 km/h
